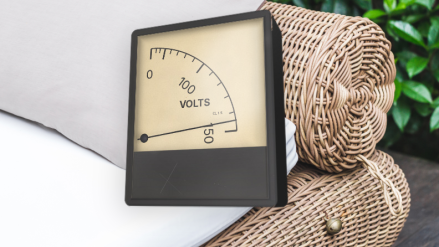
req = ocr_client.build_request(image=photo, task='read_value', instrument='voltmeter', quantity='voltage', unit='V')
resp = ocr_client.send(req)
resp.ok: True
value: 145 V
